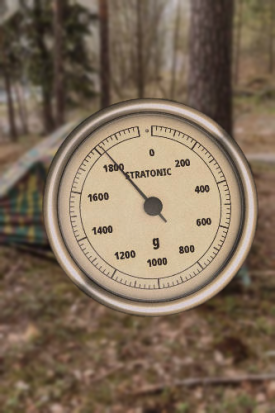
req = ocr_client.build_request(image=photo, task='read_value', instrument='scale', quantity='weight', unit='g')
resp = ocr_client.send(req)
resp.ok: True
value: 1820 g
